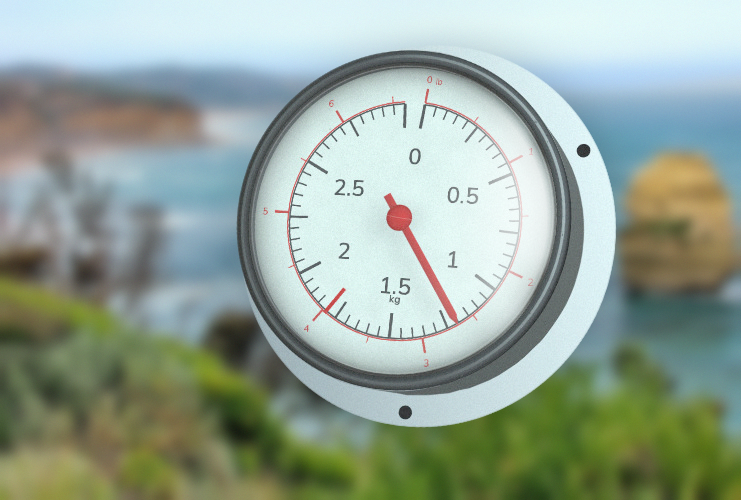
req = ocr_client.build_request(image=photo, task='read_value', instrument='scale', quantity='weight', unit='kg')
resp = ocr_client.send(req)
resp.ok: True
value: 1.2 kg
